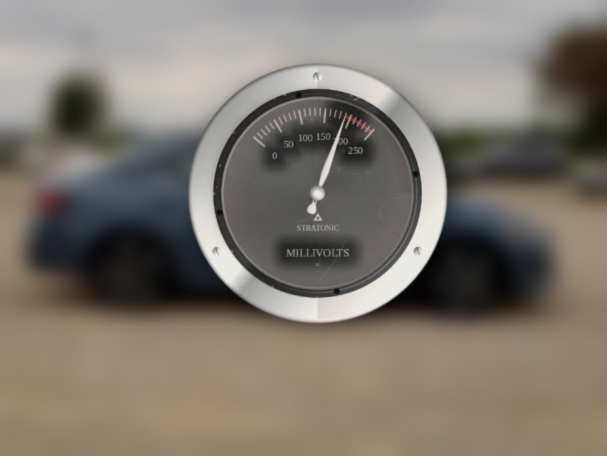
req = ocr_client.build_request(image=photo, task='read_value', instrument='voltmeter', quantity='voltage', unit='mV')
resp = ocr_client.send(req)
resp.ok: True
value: 190 mV
